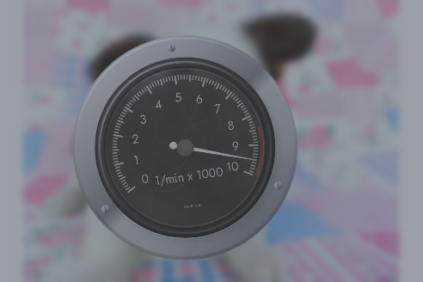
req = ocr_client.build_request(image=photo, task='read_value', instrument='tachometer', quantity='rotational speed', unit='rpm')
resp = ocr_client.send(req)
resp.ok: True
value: 9500 rpm
